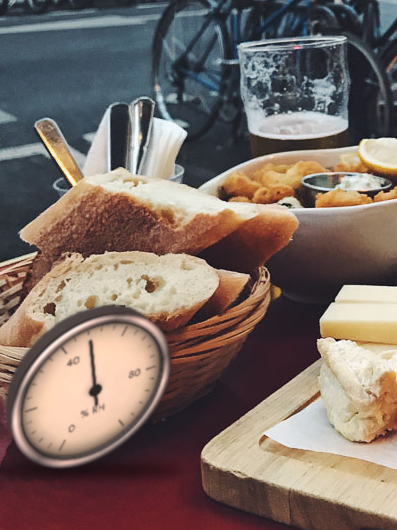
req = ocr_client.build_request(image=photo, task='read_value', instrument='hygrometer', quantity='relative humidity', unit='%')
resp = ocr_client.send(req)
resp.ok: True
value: 48 %
